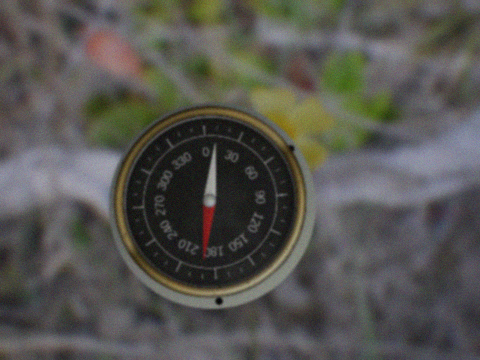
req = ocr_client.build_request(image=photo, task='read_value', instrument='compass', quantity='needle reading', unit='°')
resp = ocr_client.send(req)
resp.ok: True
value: 190 °
